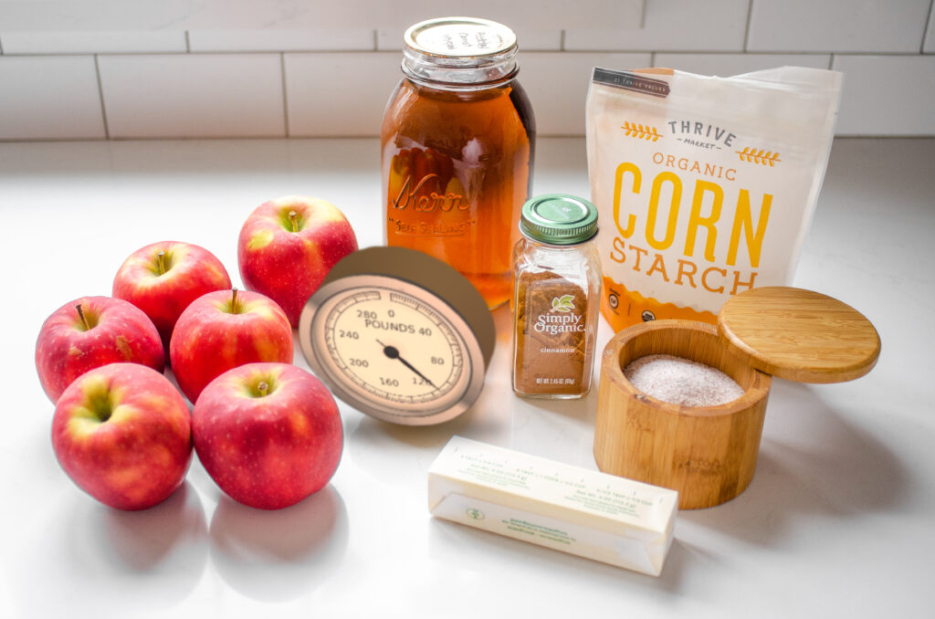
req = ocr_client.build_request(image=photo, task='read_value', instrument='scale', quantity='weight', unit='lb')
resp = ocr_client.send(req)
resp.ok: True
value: 110 lb
